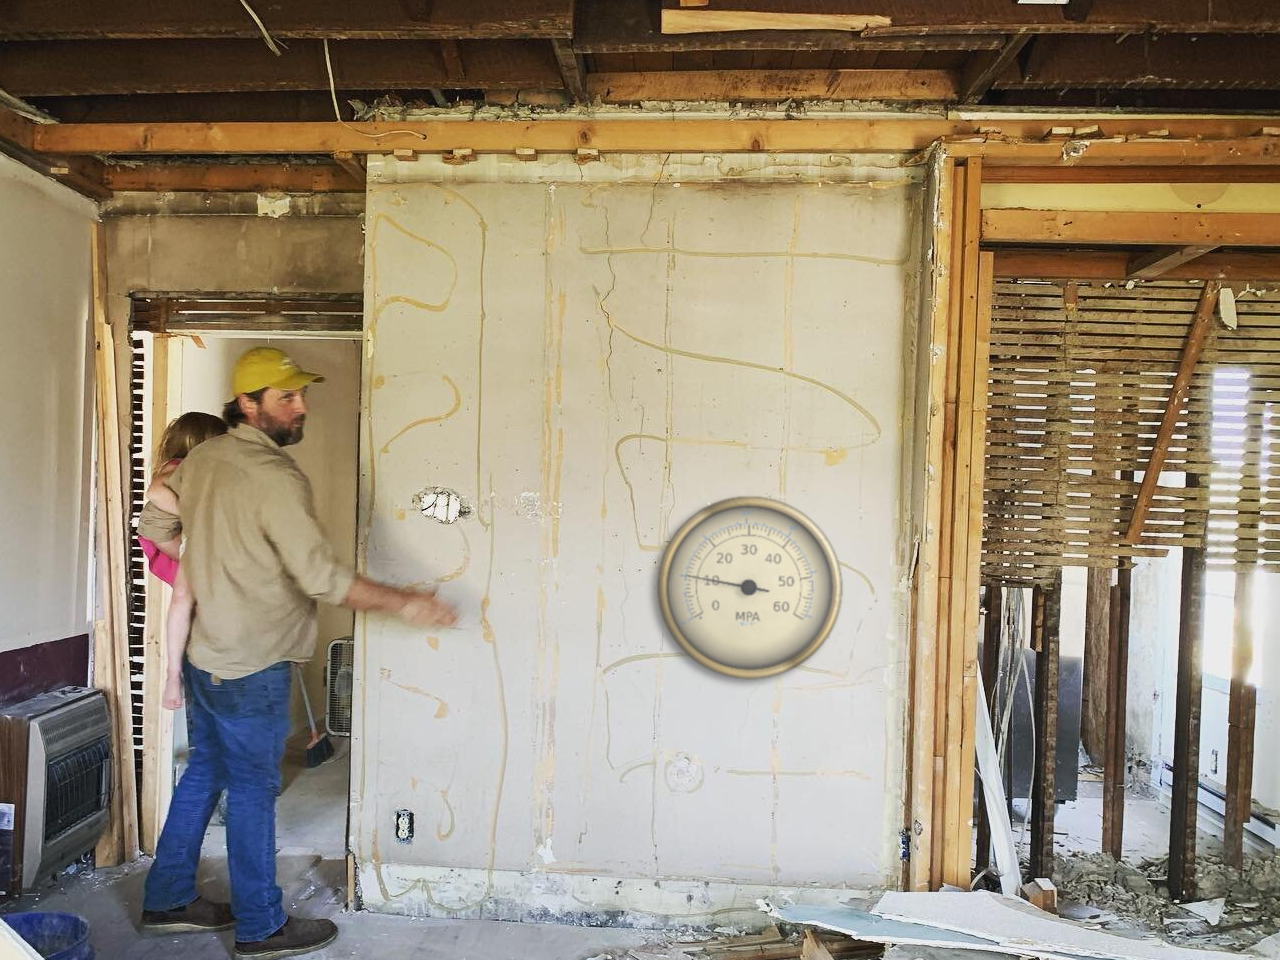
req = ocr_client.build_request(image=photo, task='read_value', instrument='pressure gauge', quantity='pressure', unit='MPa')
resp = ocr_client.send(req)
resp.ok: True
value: 10 MPa
